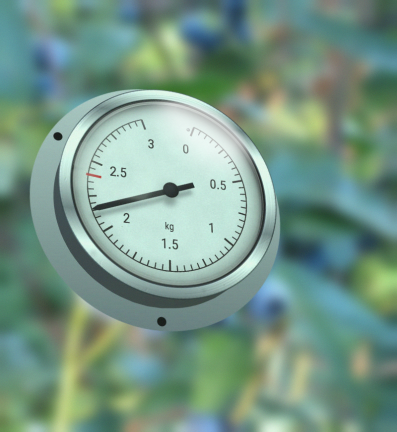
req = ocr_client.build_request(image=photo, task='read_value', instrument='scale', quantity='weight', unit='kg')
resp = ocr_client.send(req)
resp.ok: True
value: 2.15 kg
